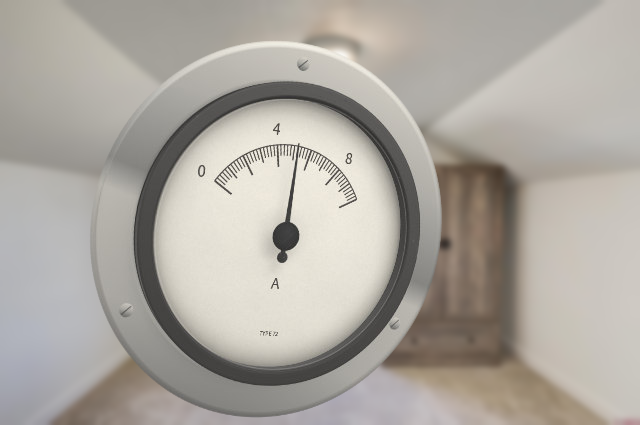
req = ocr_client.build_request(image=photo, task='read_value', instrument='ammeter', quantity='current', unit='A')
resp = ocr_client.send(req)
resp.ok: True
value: 5 A
